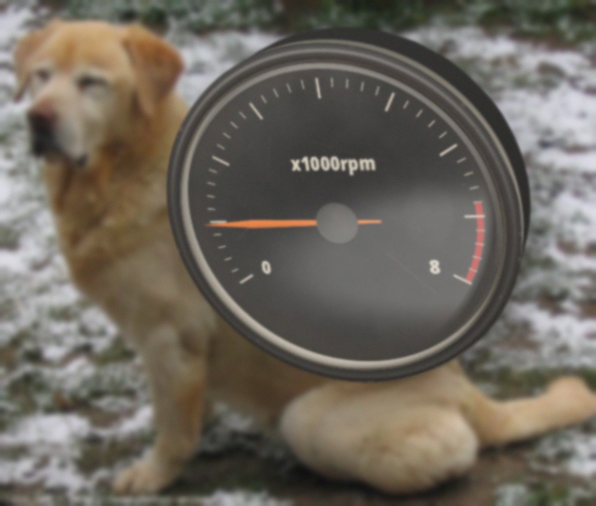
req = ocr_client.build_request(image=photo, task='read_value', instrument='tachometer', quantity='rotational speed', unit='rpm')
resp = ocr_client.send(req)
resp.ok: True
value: 1000 rpm
